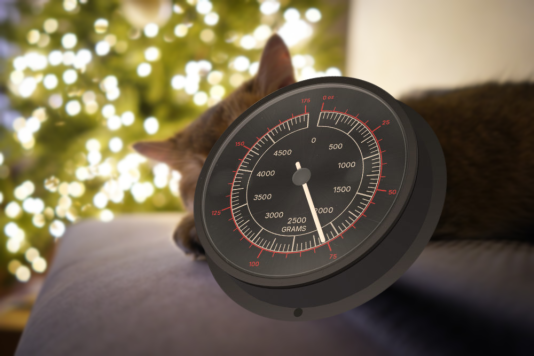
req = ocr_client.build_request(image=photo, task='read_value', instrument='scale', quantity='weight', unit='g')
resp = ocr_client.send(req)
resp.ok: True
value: 2150 g
